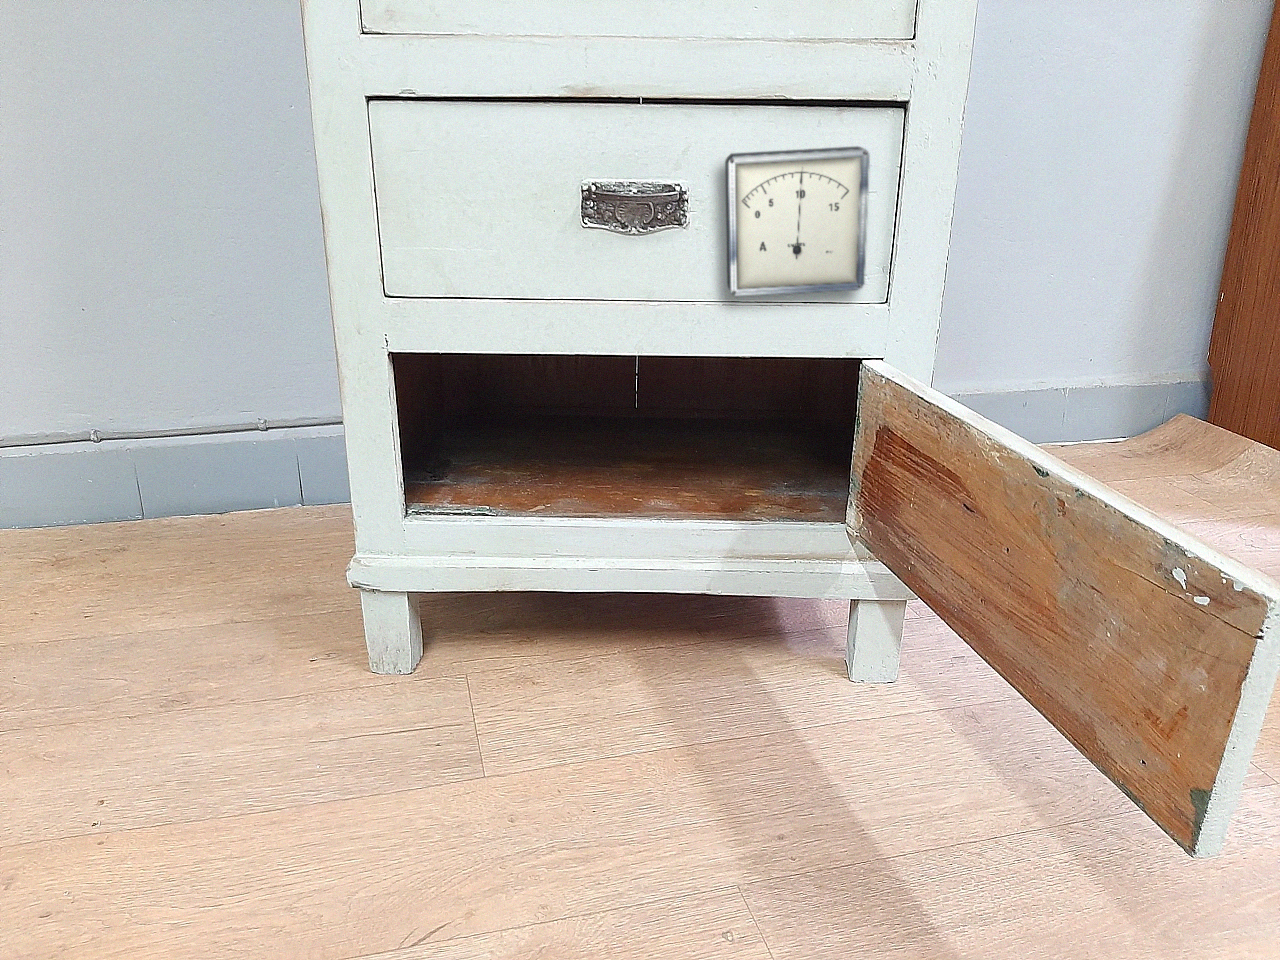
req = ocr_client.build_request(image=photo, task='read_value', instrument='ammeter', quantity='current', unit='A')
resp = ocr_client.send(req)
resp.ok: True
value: 10 A
